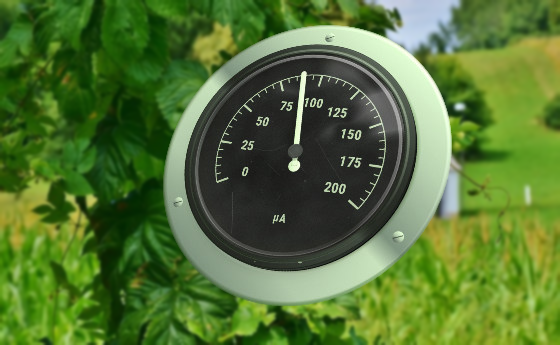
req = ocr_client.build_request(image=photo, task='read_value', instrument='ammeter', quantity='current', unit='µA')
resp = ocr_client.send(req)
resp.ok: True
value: 90 µA
